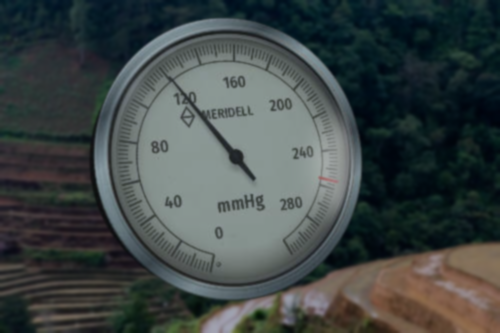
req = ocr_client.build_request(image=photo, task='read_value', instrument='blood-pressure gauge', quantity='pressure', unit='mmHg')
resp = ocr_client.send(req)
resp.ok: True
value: 120 mmHg
